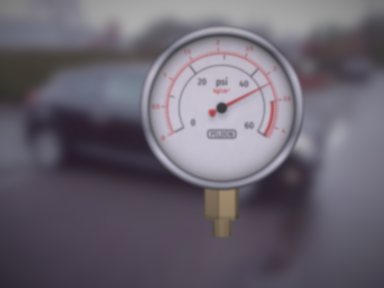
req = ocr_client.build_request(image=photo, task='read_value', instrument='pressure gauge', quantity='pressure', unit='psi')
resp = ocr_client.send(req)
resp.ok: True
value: 45 psi
